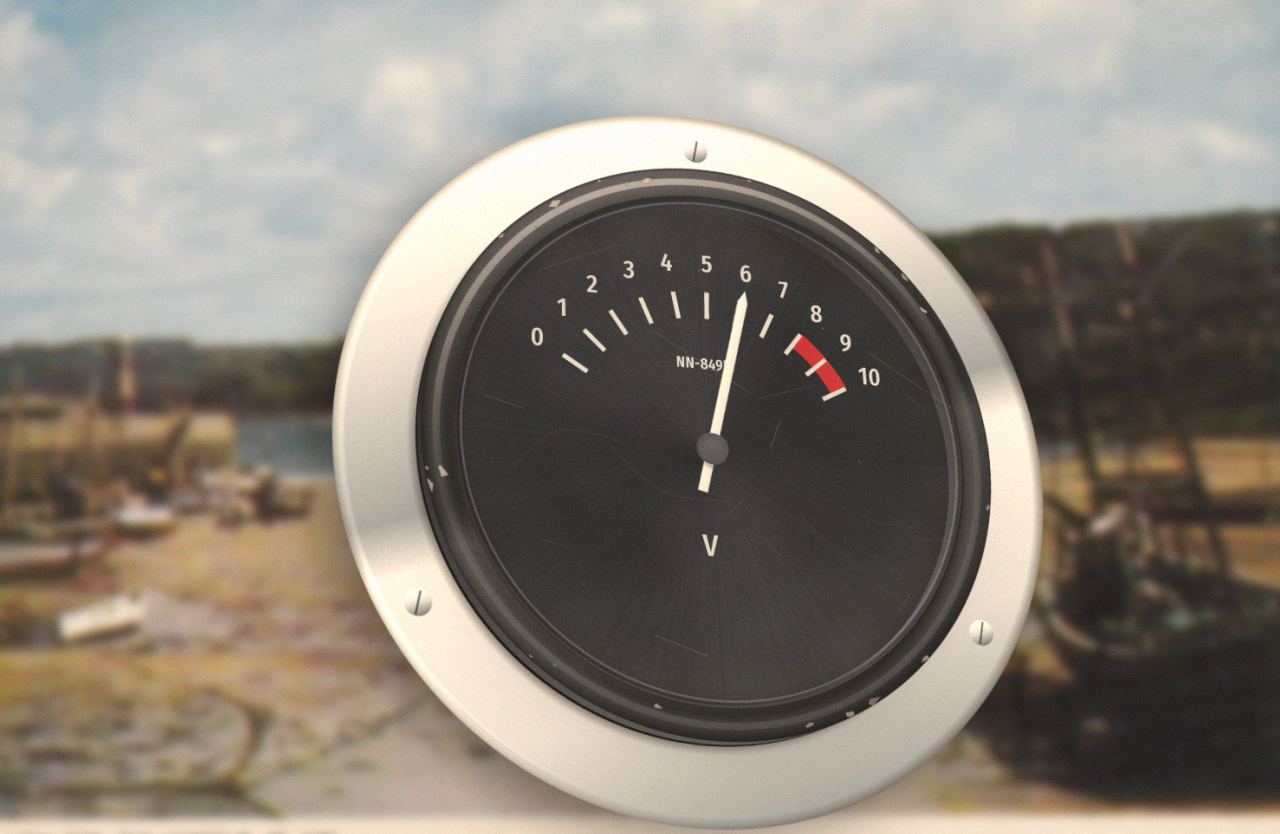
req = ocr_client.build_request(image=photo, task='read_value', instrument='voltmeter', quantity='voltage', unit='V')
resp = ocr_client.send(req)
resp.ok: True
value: 6 V
